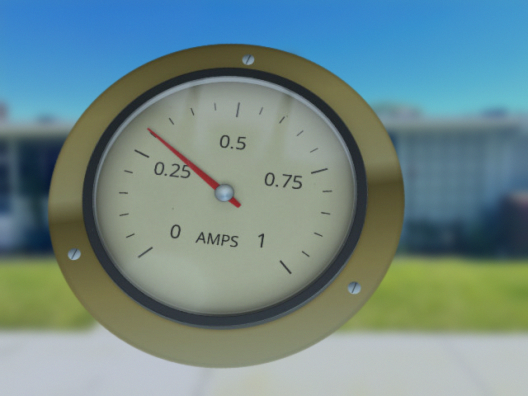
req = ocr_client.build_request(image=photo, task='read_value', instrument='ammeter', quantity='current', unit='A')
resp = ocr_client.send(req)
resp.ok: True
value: 0.3 A
